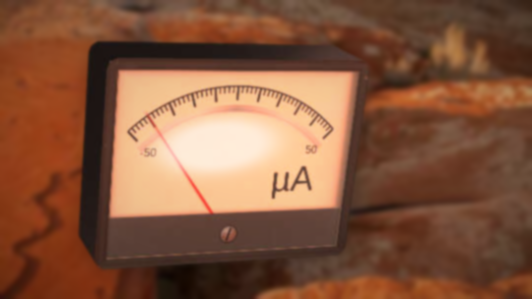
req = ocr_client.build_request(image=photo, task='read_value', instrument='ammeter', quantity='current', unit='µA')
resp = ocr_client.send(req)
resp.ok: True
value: -40 µA
